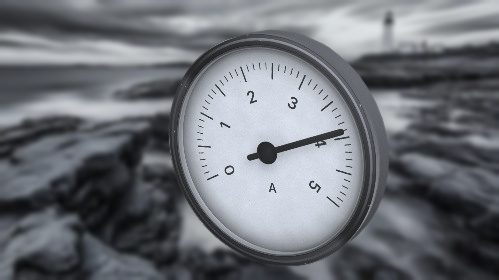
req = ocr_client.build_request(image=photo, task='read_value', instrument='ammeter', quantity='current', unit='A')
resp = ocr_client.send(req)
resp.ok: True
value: 3.9 A
